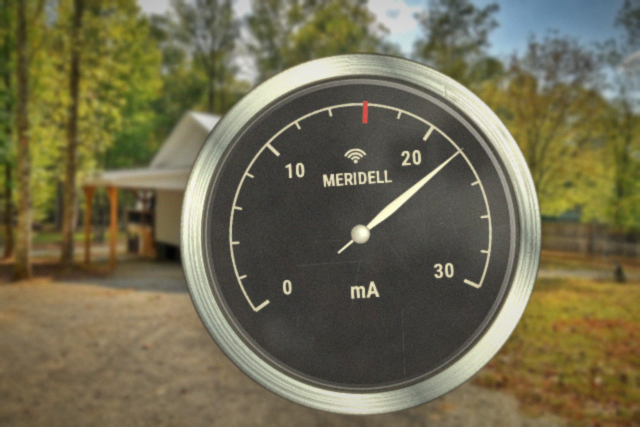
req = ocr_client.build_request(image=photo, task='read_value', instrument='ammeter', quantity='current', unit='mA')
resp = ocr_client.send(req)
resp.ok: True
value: 22 mA
